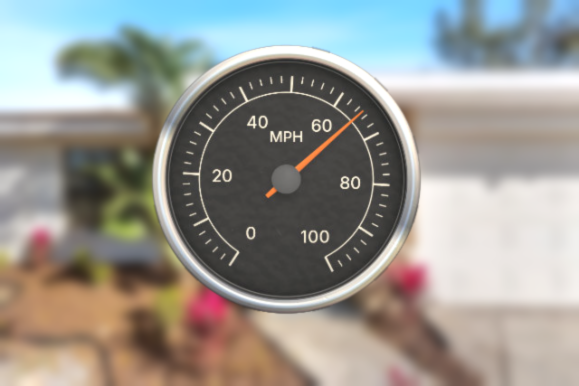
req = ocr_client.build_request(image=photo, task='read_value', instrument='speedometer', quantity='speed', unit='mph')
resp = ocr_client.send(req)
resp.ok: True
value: 65 mph
